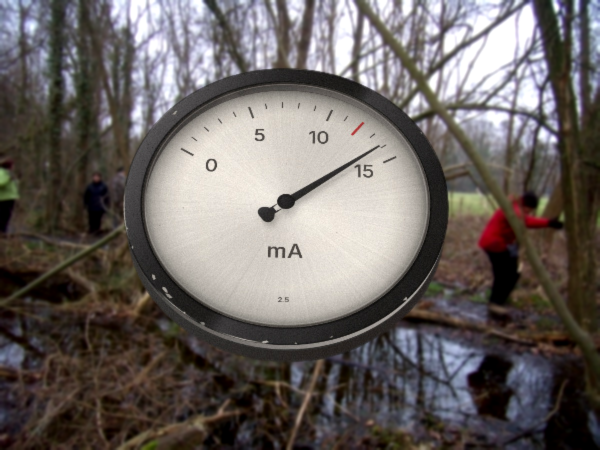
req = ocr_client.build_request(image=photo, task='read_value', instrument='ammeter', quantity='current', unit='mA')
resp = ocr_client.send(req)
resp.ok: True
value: 14 mA
